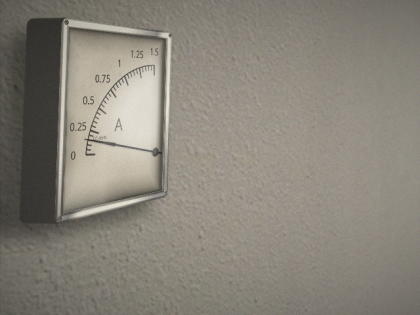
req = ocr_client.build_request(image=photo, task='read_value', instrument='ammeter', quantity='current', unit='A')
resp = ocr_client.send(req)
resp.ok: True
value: 0.15 A
